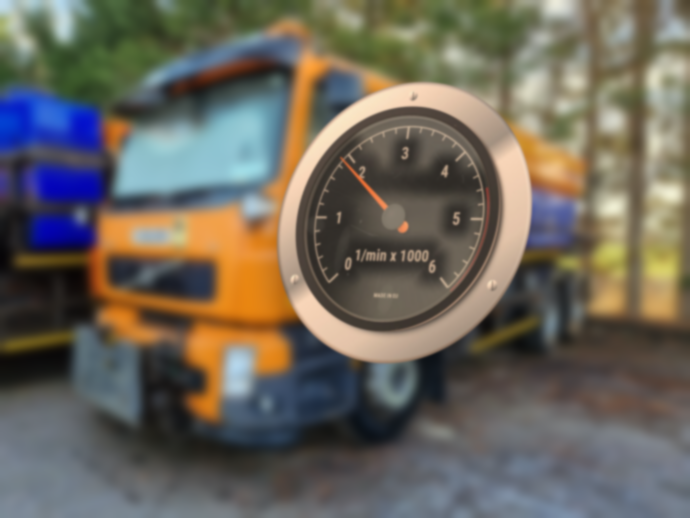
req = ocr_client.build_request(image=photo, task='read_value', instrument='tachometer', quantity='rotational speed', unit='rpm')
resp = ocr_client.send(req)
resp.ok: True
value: 1900 rpm
